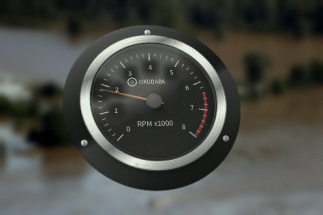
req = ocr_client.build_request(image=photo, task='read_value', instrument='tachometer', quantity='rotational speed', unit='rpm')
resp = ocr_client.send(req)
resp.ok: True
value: 1800 rpm
